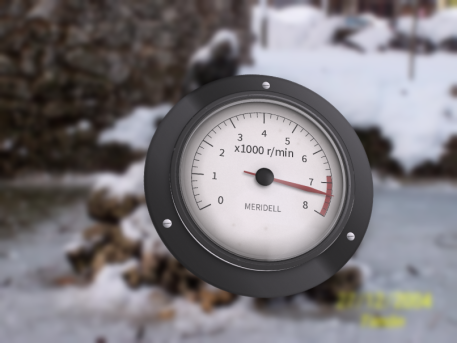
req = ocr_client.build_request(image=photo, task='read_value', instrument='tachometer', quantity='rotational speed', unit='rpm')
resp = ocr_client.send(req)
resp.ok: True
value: 7400 rpm
